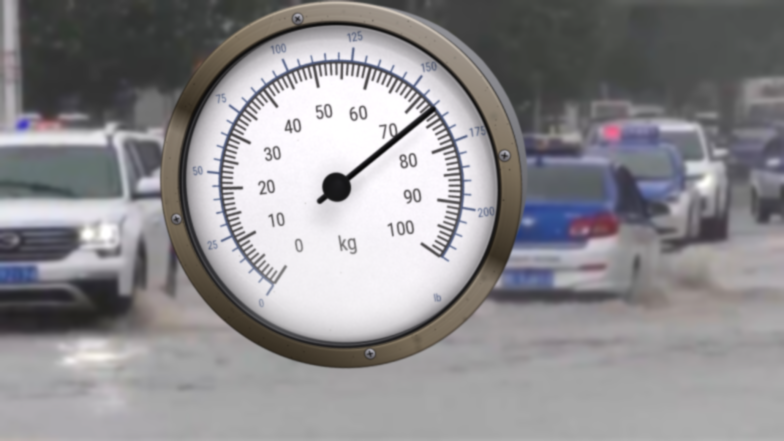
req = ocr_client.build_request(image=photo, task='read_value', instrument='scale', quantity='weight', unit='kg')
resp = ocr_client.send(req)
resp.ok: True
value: 73 kg
